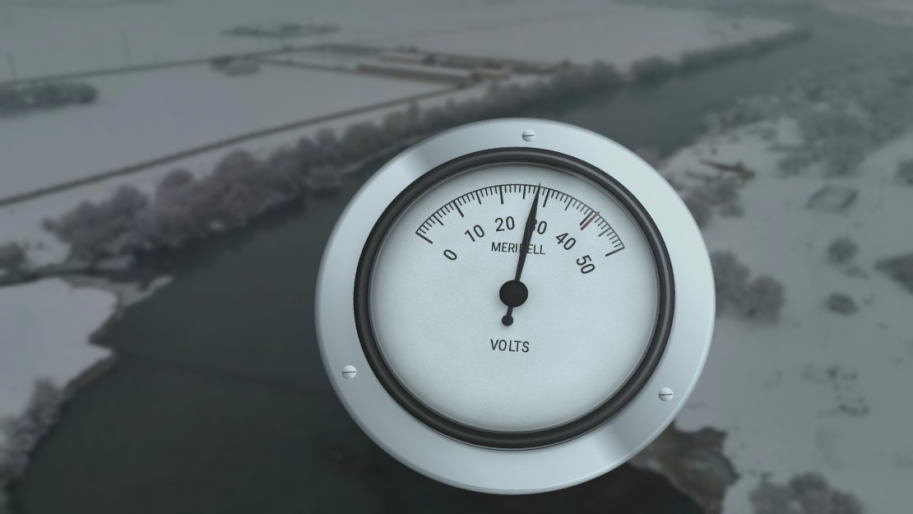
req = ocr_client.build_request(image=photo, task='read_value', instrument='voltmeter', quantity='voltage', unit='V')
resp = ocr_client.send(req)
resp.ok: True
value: 28 V
